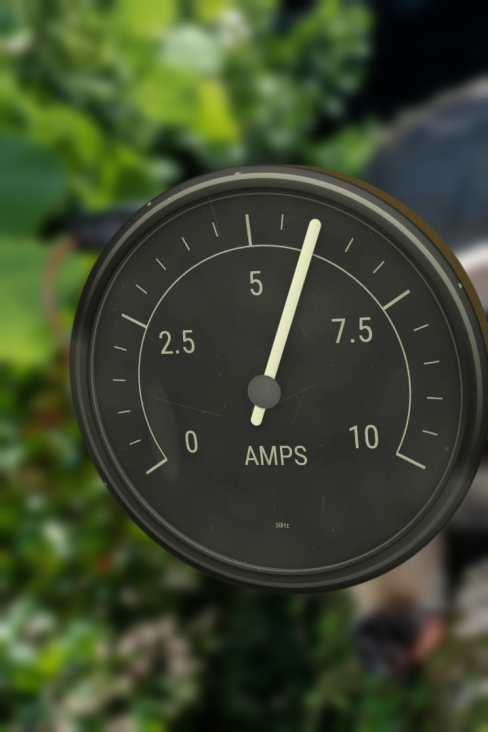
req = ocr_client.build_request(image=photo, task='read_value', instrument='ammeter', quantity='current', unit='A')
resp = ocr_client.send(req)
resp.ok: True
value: 6 A
